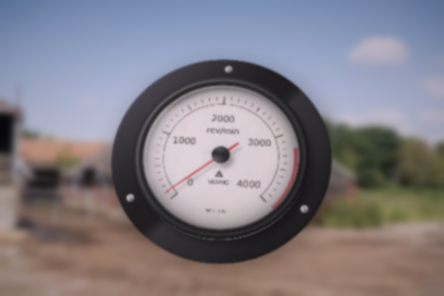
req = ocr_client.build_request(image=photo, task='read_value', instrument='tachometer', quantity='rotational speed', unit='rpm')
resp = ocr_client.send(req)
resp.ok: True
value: 100 rpm
